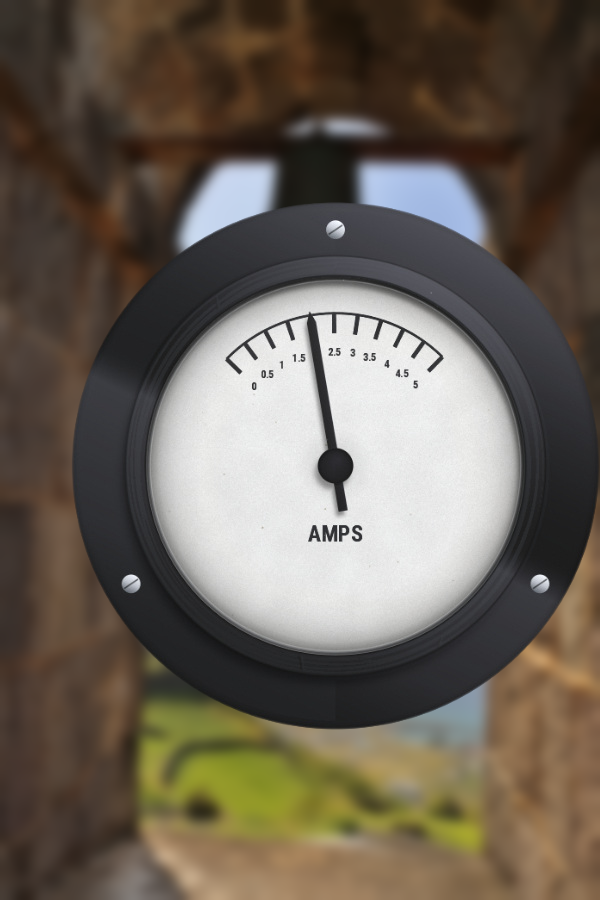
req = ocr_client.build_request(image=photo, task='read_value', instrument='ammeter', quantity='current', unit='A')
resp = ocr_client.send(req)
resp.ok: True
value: 2 A
